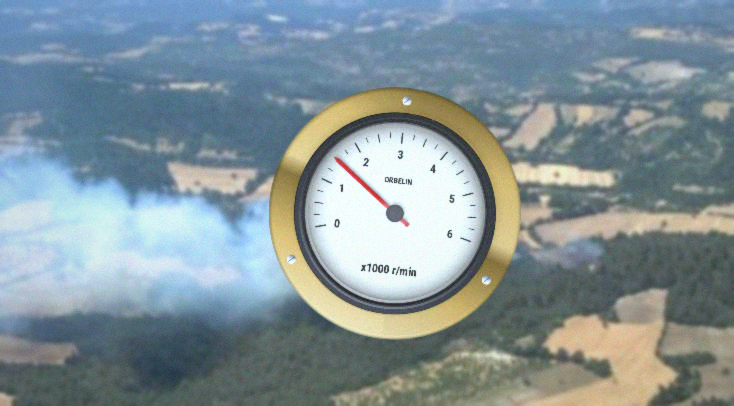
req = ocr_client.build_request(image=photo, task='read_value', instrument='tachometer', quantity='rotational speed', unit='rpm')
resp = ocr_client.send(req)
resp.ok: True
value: 1500 rpm
